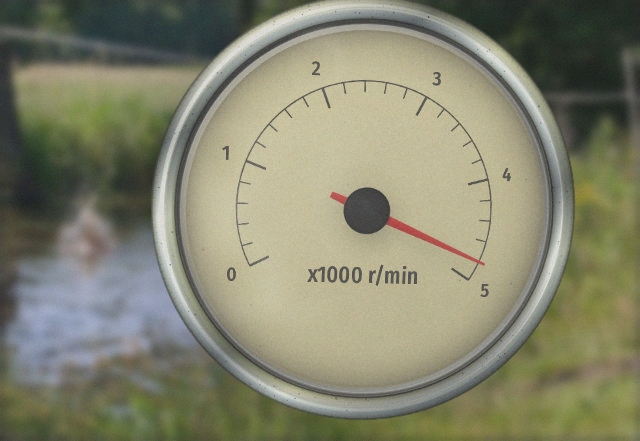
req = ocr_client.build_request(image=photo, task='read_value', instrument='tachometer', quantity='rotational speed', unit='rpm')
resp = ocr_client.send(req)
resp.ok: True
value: 4800 rpm
